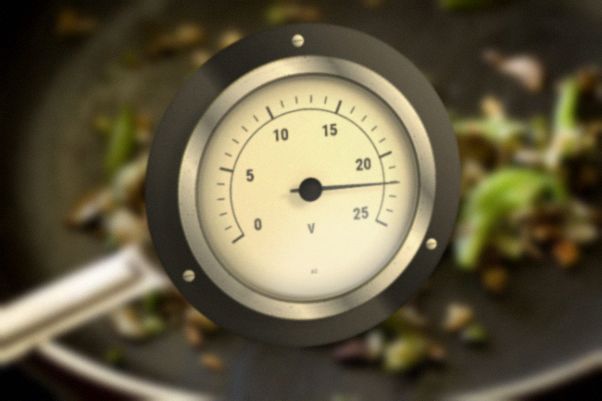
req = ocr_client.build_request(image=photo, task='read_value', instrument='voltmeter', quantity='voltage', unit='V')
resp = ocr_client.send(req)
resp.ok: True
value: 22 V
